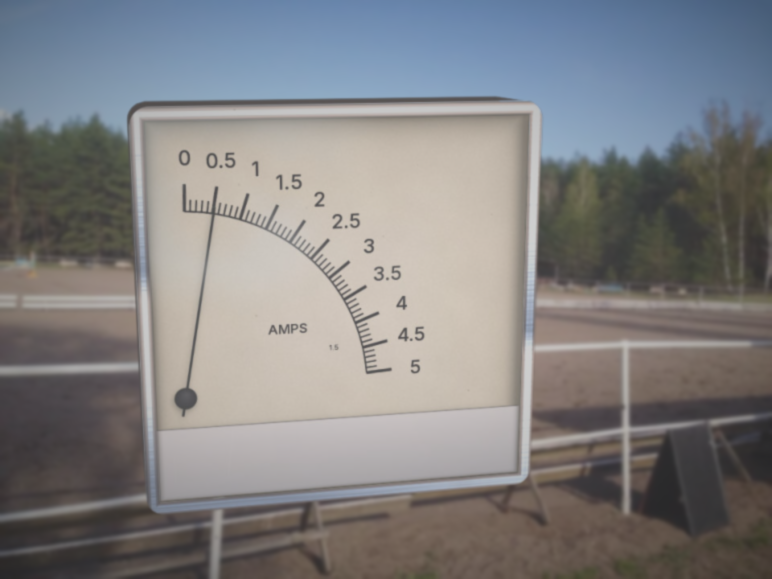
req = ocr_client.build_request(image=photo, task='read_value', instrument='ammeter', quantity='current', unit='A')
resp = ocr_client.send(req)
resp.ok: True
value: 0.5 A
